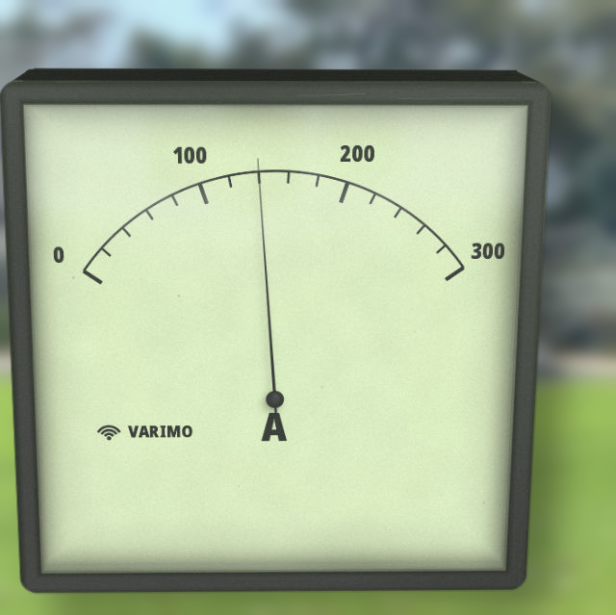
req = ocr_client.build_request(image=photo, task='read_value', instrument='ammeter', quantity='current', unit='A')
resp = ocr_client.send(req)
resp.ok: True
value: 140 A
